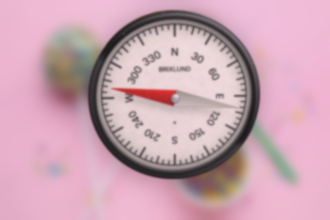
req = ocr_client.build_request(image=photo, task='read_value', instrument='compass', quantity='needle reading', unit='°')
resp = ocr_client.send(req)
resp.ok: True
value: 280 °
